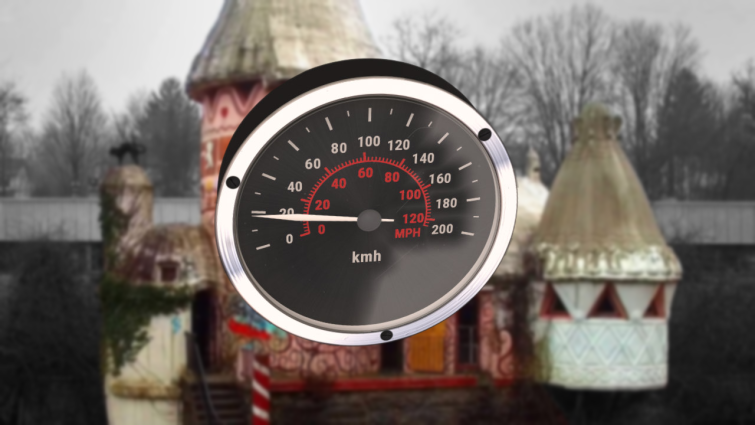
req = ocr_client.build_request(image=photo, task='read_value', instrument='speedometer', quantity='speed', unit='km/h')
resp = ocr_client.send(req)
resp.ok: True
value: 20 km/h
